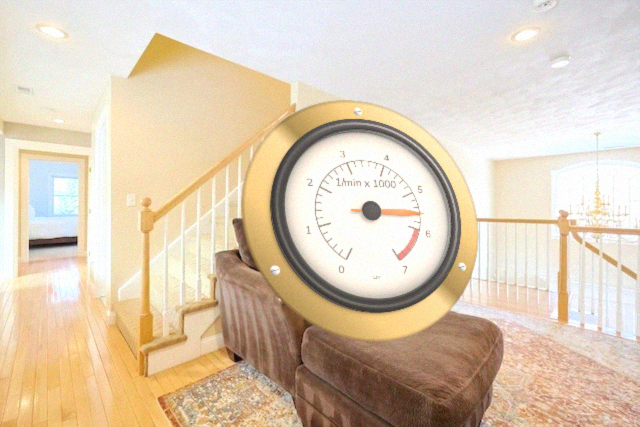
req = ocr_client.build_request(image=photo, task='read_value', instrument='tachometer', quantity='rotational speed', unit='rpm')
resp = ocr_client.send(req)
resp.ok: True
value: 5600 rpm
